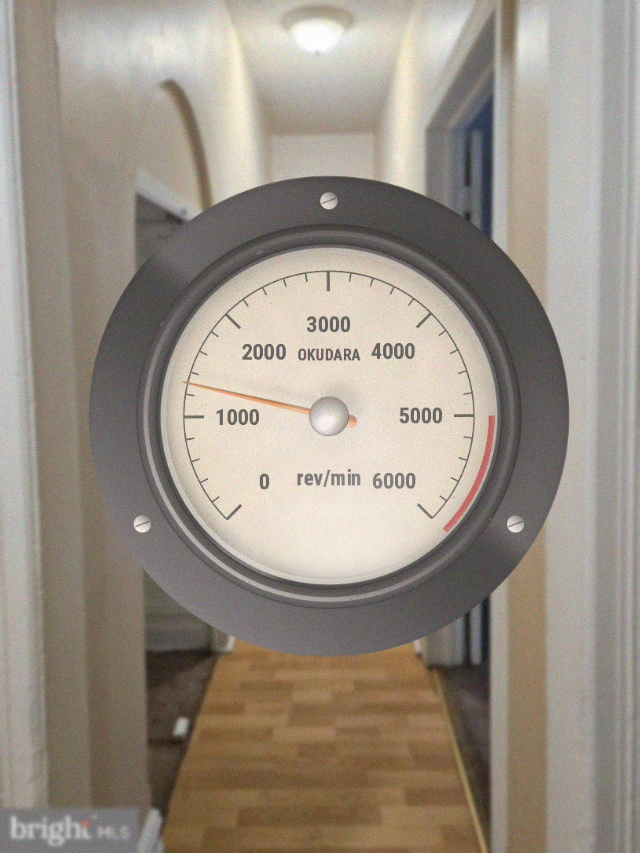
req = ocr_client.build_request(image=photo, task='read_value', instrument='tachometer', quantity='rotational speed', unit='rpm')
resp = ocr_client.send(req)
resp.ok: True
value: 1300 rpm
